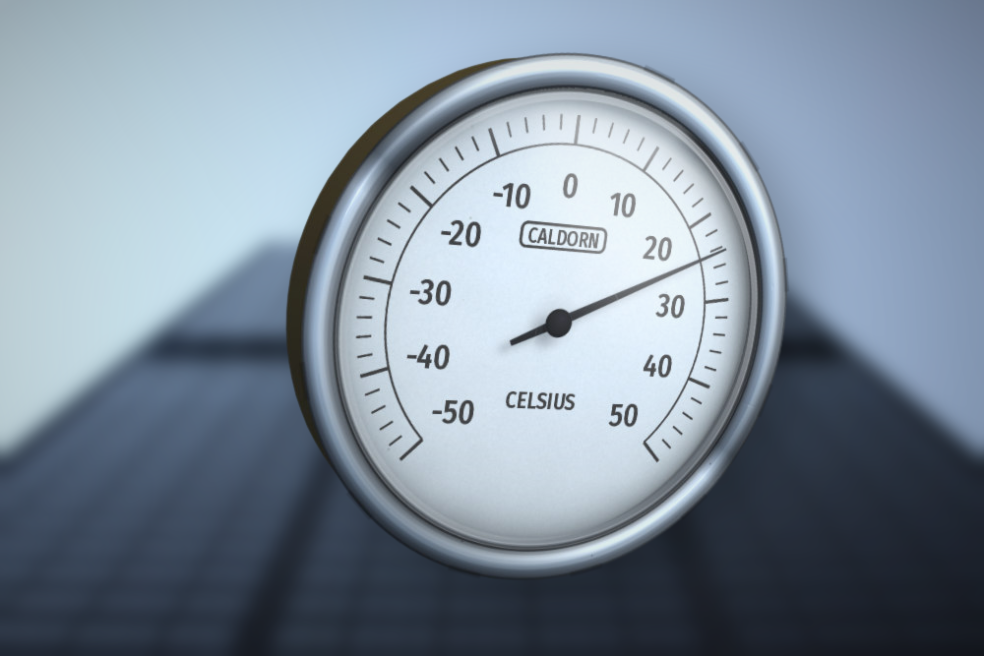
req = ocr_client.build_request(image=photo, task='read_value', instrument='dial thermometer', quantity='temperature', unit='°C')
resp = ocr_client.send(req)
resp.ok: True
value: 24 °C
